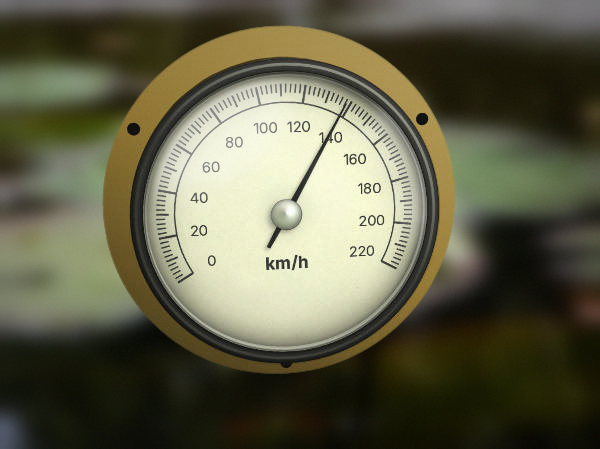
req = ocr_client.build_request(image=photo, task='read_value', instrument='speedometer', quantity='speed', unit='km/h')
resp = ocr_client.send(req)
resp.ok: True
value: 138 km/h
